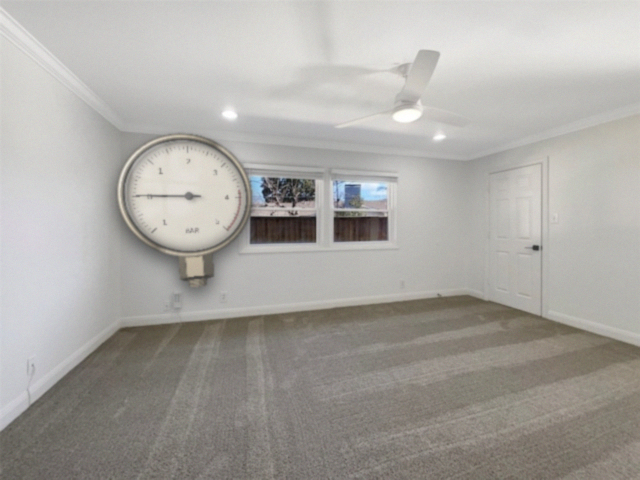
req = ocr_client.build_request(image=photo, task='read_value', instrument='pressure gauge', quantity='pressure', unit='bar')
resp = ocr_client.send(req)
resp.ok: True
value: 0 bar
